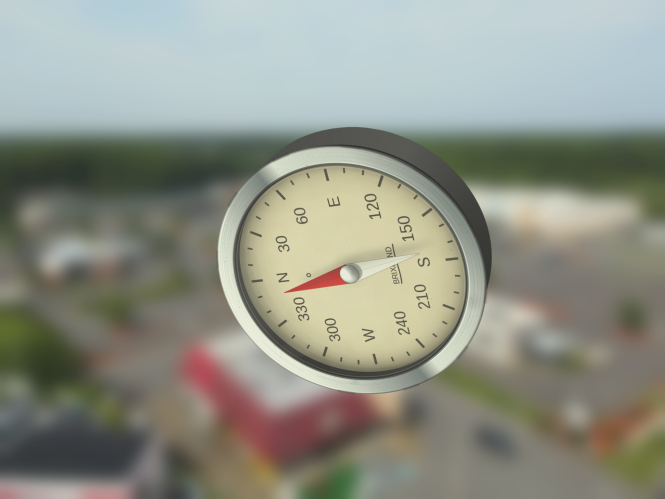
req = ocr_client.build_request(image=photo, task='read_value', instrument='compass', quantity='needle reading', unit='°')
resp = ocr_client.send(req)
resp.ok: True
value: 350 °
